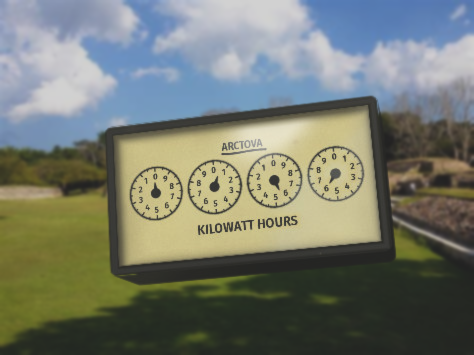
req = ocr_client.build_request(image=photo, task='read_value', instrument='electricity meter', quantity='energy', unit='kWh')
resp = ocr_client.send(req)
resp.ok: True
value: 56 kWh
